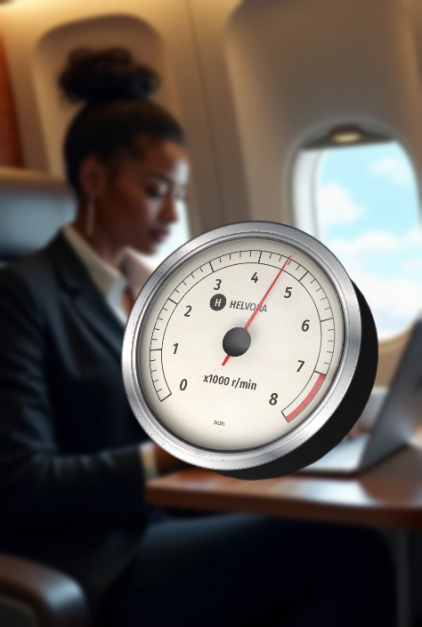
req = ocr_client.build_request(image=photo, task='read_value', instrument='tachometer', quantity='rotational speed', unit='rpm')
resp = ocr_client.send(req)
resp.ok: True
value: 4600 rpm
